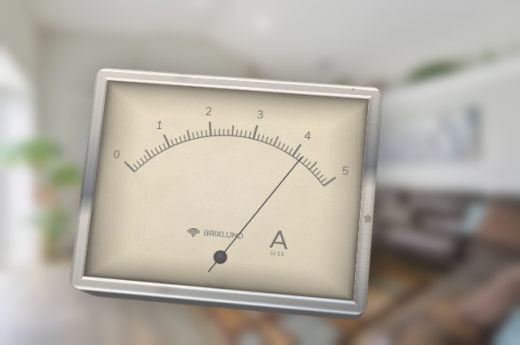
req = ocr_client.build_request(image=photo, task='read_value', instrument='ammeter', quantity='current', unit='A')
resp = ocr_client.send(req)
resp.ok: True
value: 4.2 A
